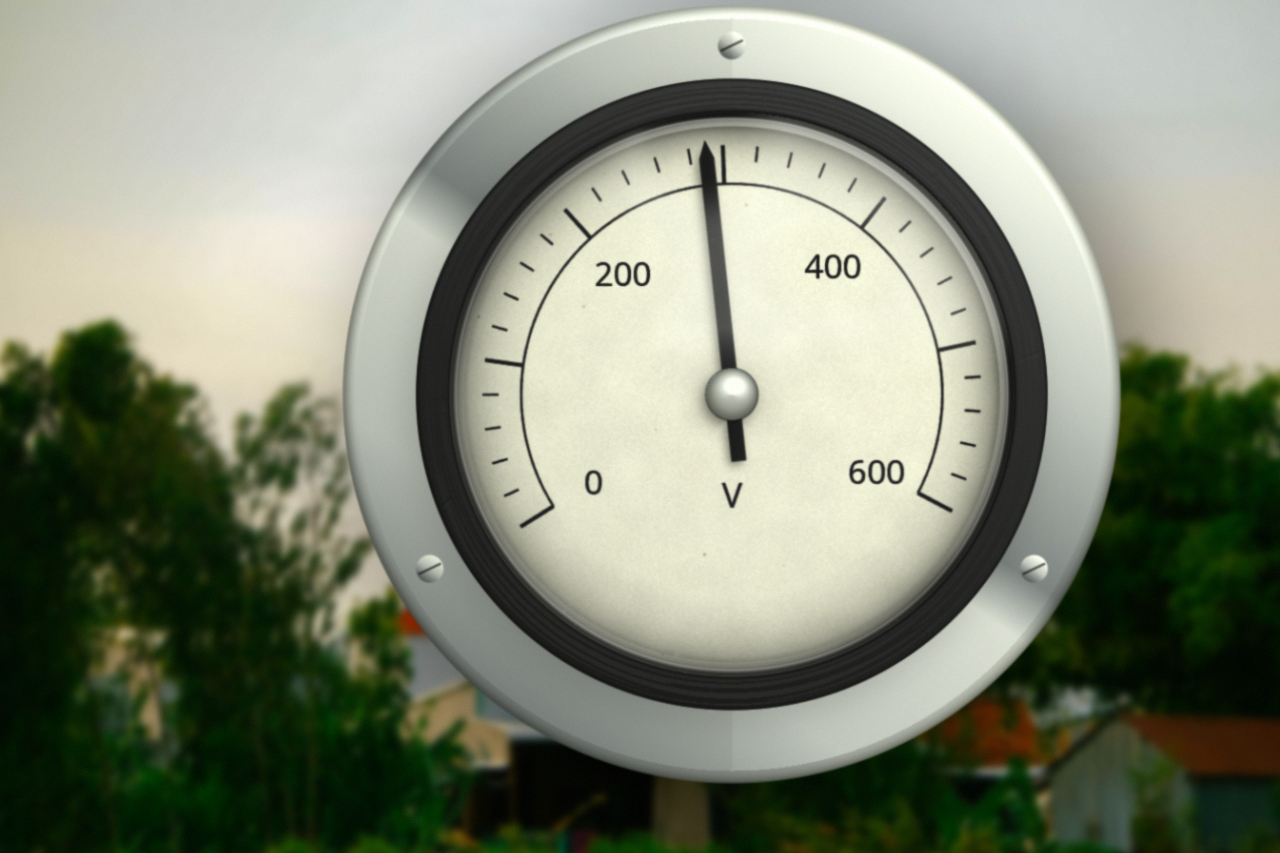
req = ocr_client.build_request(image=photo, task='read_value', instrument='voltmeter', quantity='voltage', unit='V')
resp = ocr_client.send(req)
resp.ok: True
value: 290 V
